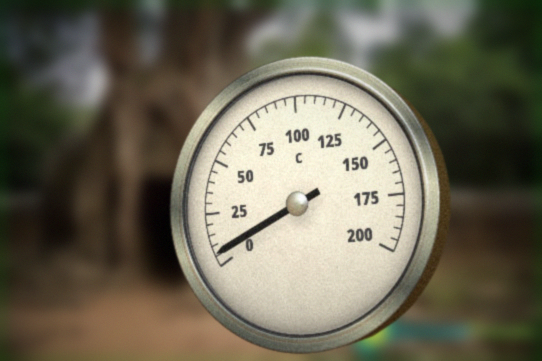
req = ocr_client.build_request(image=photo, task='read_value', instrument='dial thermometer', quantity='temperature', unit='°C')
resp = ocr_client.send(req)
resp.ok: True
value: 5 °C
